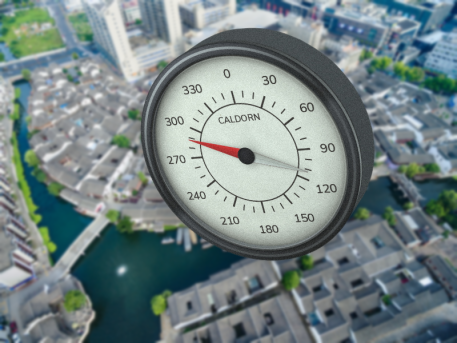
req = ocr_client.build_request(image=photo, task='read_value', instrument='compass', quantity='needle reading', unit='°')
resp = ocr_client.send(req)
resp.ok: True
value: 290 °
